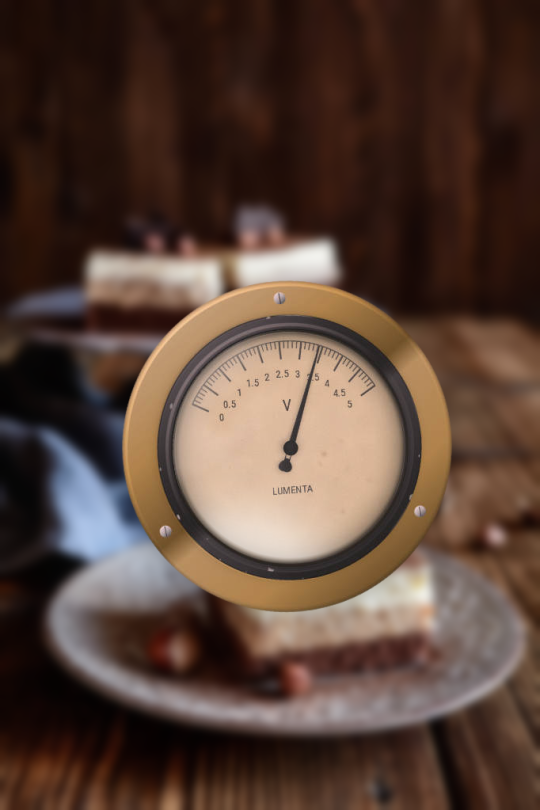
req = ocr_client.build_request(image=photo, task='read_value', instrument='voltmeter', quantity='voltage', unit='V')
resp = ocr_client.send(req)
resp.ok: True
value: 3.4 V
